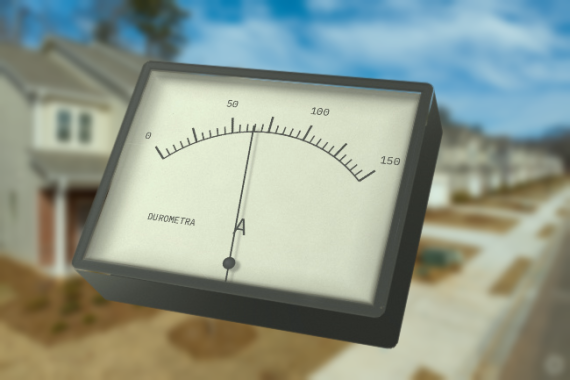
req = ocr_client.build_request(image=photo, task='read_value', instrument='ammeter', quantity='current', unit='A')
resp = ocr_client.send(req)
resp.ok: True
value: 65 A
